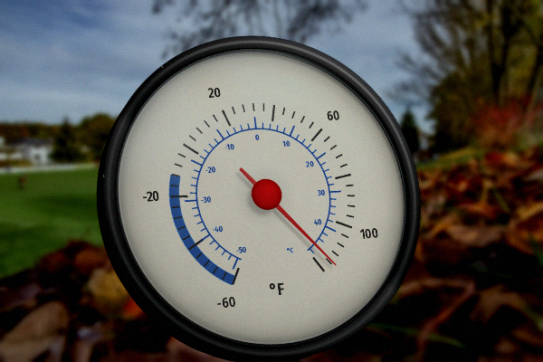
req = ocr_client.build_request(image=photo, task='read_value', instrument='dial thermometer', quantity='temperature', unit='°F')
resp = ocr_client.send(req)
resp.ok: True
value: 116 °F
